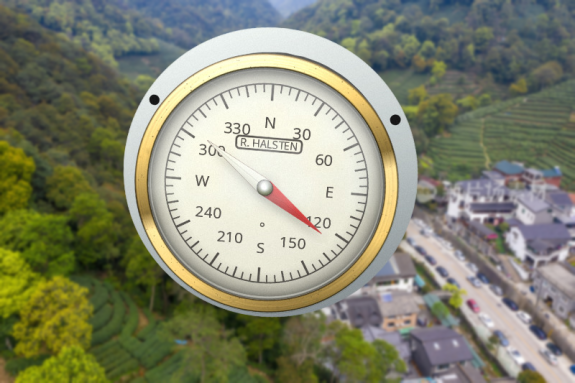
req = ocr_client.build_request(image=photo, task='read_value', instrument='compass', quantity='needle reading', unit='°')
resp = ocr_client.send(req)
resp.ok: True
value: 125 °
